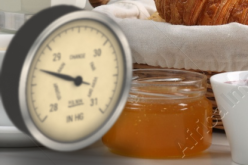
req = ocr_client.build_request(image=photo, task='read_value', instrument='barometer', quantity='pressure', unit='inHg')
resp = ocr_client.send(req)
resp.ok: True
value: 28.7 inHg
